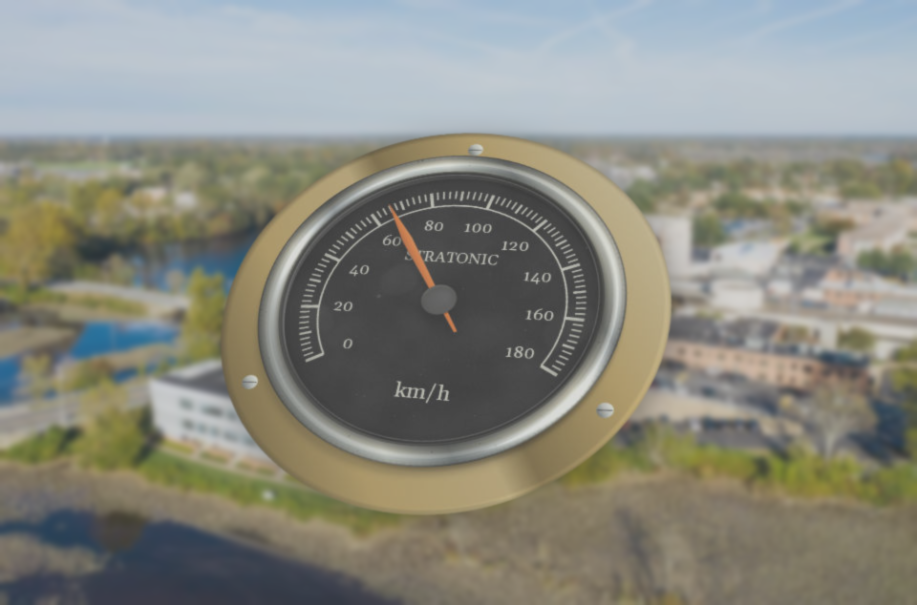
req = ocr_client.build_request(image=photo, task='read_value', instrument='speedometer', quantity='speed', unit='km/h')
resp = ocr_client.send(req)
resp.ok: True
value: 66 km/h
